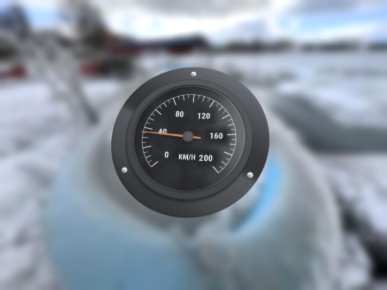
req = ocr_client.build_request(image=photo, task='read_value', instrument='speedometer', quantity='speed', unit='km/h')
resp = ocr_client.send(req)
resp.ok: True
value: 35 km/h
